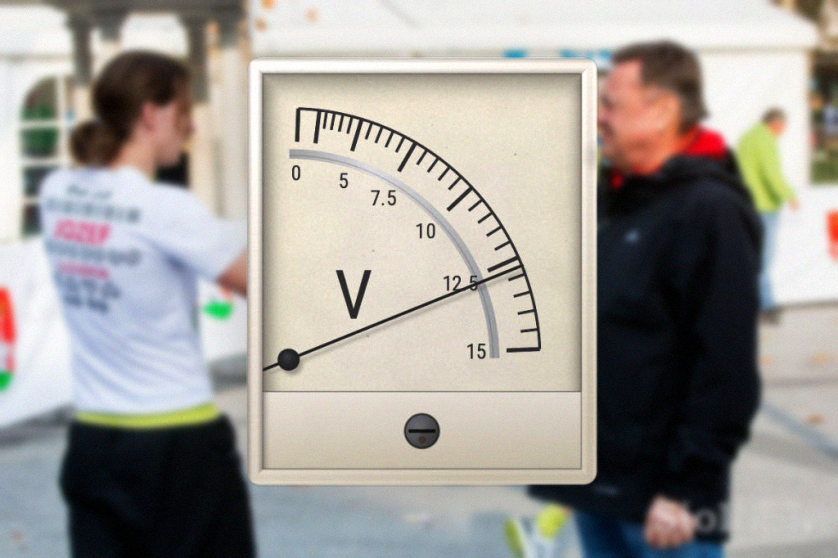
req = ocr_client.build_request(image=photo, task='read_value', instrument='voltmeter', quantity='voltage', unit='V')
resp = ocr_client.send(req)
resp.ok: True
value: 12.75 V
